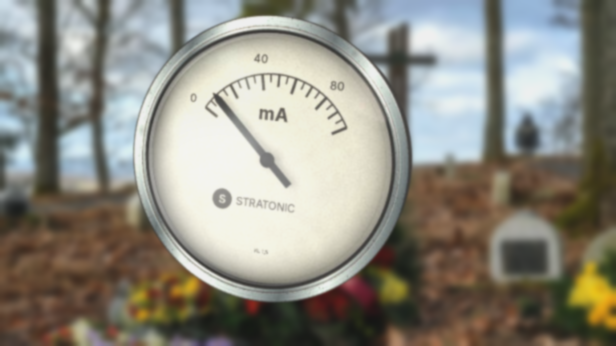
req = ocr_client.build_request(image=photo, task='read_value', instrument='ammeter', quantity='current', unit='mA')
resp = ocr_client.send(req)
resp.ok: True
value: 10 mA
